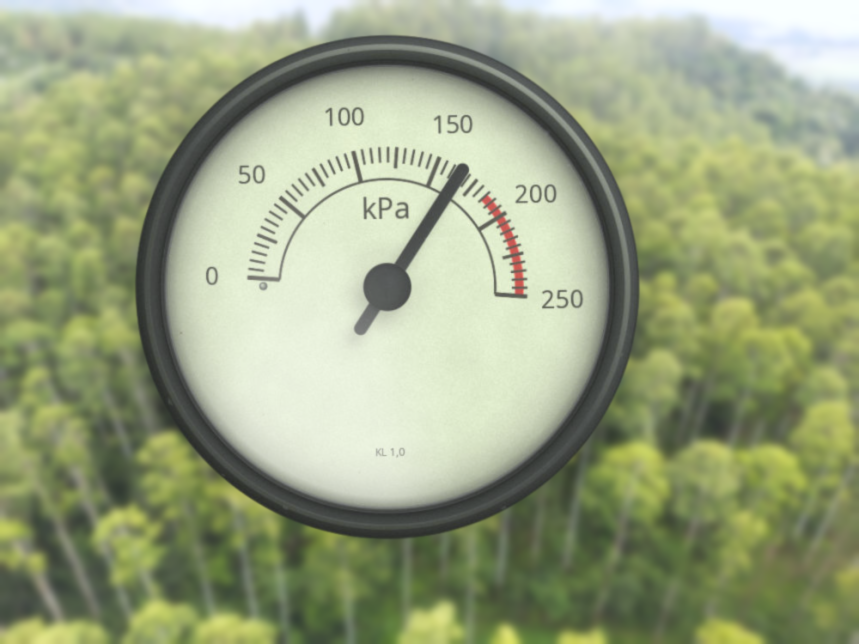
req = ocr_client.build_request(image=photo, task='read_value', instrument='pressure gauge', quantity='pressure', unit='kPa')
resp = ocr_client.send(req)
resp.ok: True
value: 165 kPa
